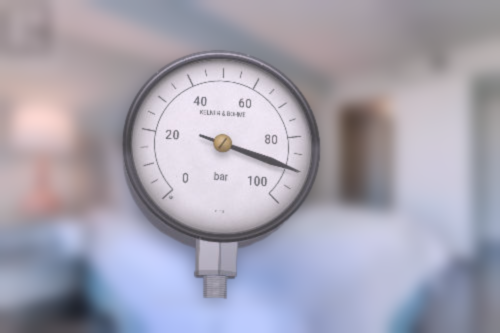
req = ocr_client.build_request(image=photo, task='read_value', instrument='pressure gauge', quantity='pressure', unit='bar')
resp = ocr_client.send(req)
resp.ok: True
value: 90 bar
